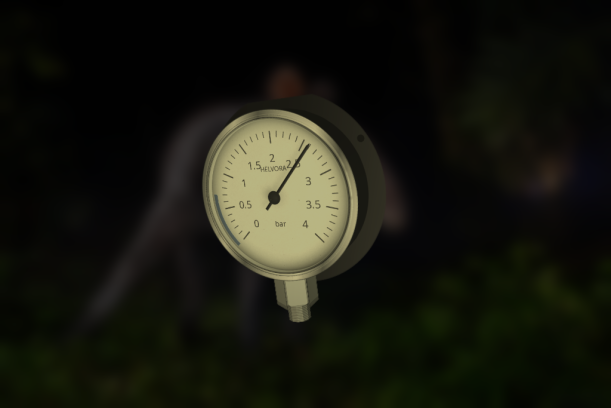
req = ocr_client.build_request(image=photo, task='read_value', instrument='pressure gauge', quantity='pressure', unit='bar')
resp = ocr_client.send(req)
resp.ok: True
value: 2.6 bar
